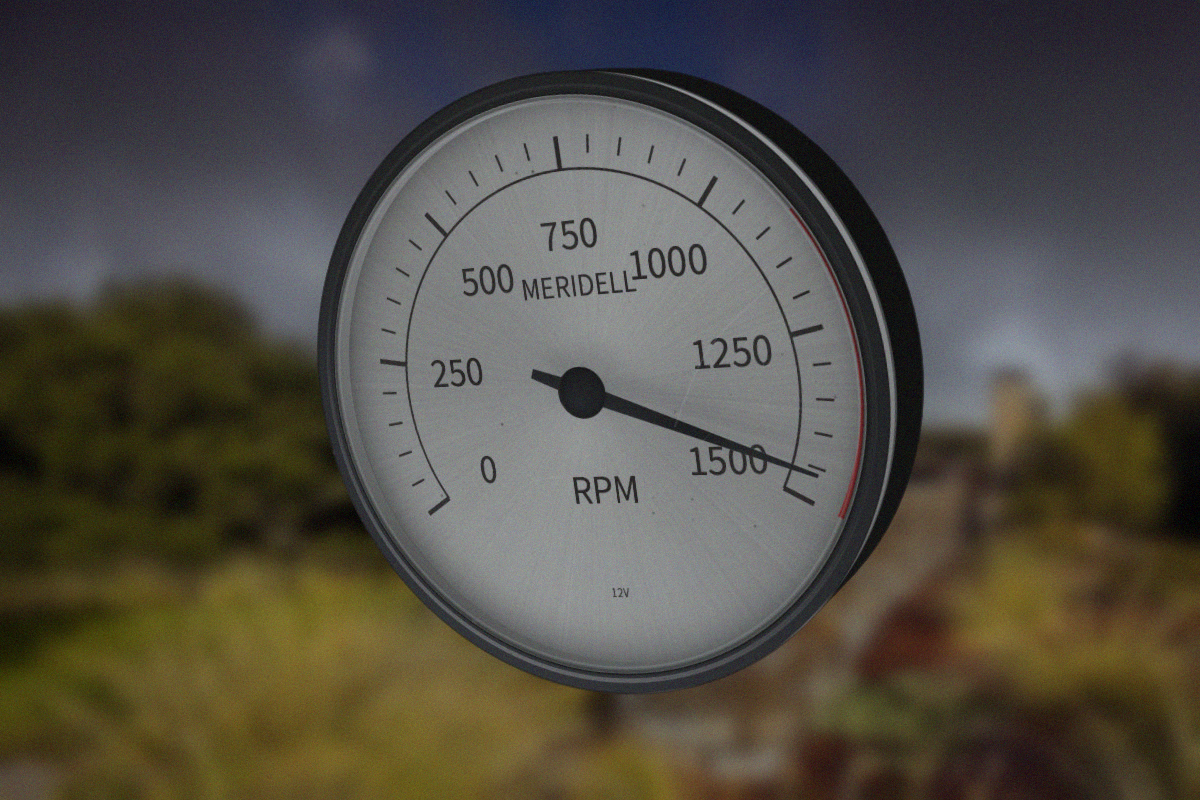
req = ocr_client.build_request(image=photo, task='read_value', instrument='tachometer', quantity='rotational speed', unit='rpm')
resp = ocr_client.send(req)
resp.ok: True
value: 1450 rpm
